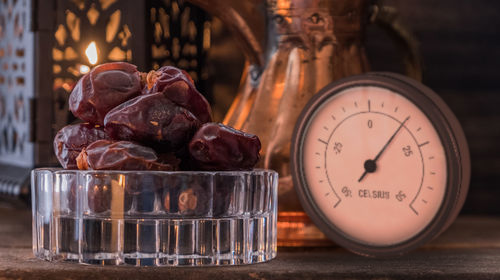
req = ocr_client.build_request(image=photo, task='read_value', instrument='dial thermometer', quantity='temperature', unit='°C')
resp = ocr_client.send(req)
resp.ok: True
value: 15 °C
